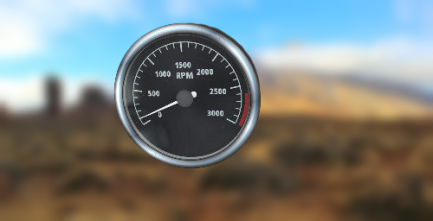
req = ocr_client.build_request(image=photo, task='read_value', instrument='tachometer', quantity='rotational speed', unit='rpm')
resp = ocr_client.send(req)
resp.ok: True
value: 100 rpm
